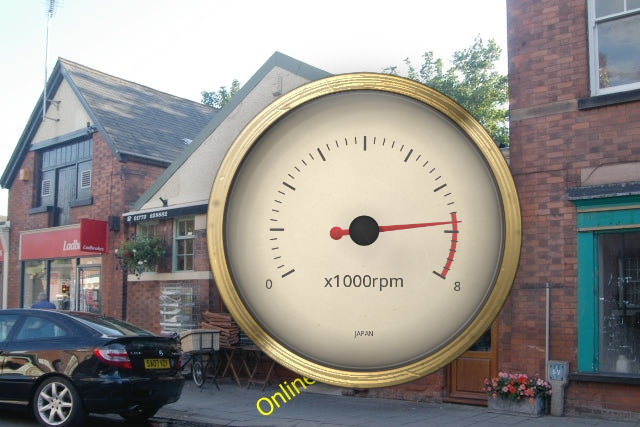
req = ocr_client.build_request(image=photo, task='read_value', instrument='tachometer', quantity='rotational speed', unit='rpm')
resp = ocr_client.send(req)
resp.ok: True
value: 6800 rpm
